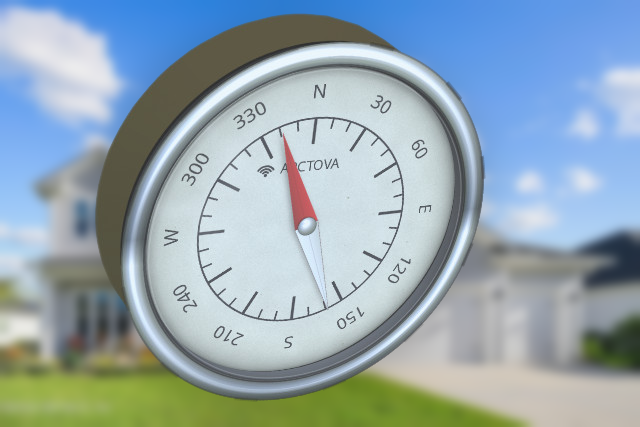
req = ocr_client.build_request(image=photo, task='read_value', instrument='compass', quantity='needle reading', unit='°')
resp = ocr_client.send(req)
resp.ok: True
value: 340 °
